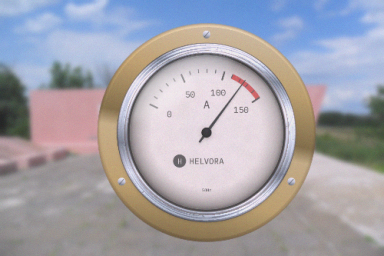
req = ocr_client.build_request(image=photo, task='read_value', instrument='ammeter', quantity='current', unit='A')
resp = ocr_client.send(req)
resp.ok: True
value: 125 A
